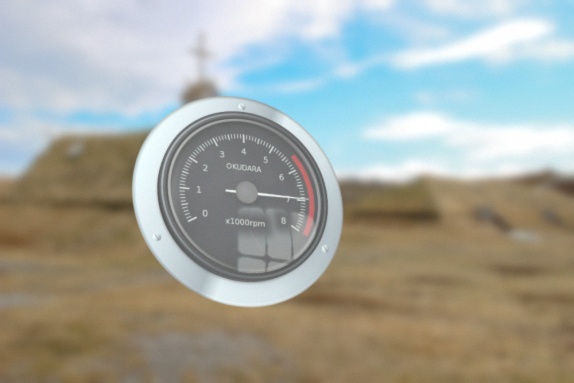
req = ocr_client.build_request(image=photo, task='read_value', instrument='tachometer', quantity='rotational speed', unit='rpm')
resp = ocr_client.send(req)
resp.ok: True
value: 7000 rpm
